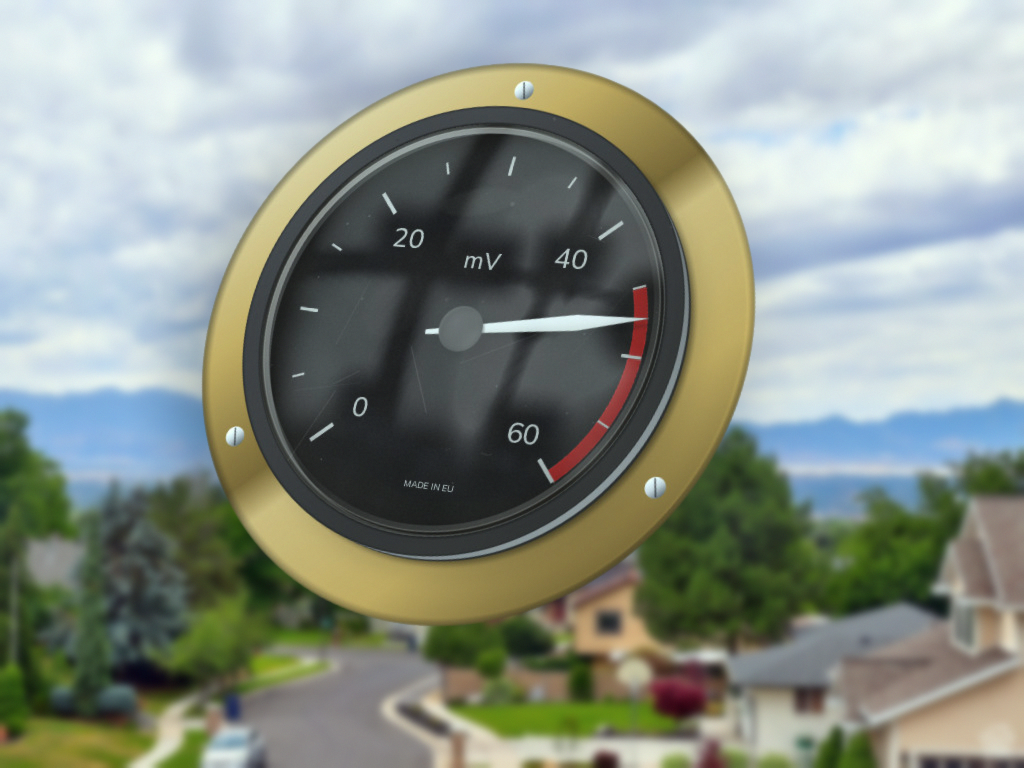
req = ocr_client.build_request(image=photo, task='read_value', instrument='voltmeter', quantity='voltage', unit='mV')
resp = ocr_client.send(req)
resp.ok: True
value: 47.5 mV
